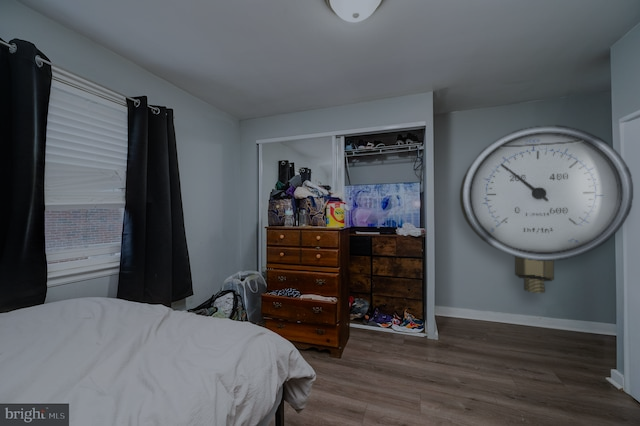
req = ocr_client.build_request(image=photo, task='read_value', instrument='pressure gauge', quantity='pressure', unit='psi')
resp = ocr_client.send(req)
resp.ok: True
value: 200 psi
